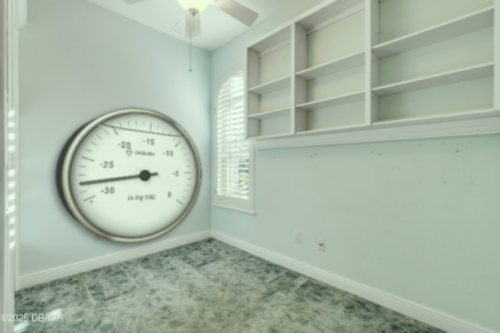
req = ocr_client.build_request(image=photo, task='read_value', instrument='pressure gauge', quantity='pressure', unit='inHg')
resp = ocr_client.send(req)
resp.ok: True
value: -28 inHg
